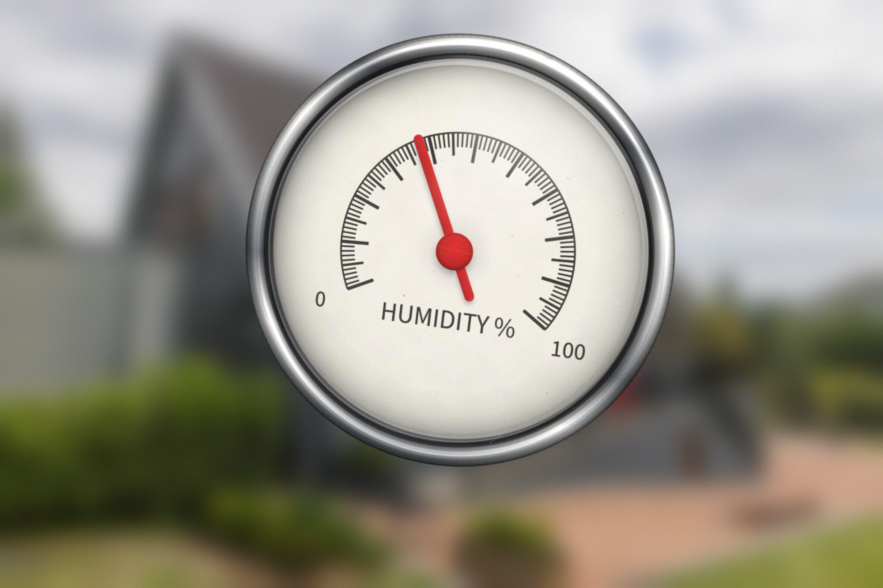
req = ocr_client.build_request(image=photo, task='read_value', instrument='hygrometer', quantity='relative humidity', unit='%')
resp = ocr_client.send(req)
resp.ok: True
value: 38 %
